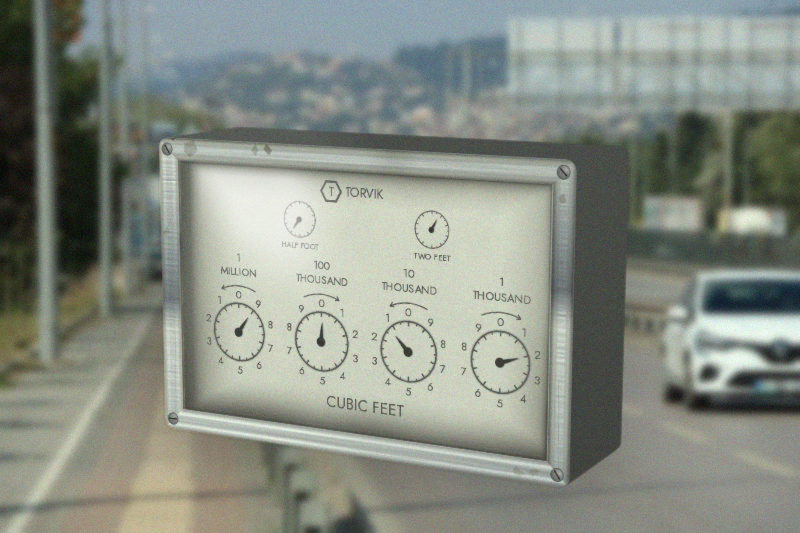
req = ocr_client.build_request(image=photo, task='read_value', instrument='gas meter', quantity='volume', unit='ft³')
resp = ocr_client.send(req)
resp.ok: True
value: 901200 ft³
